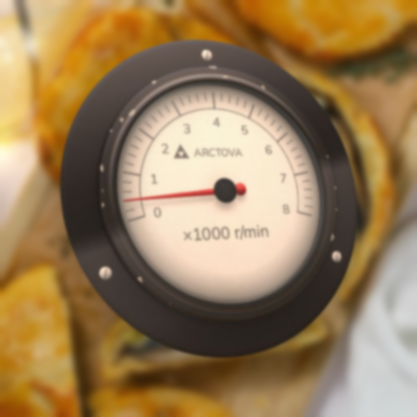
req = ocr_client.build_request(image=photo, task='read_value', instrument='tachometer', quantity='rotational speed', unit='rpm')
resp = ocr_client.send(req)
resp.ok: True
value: 400 rpm
